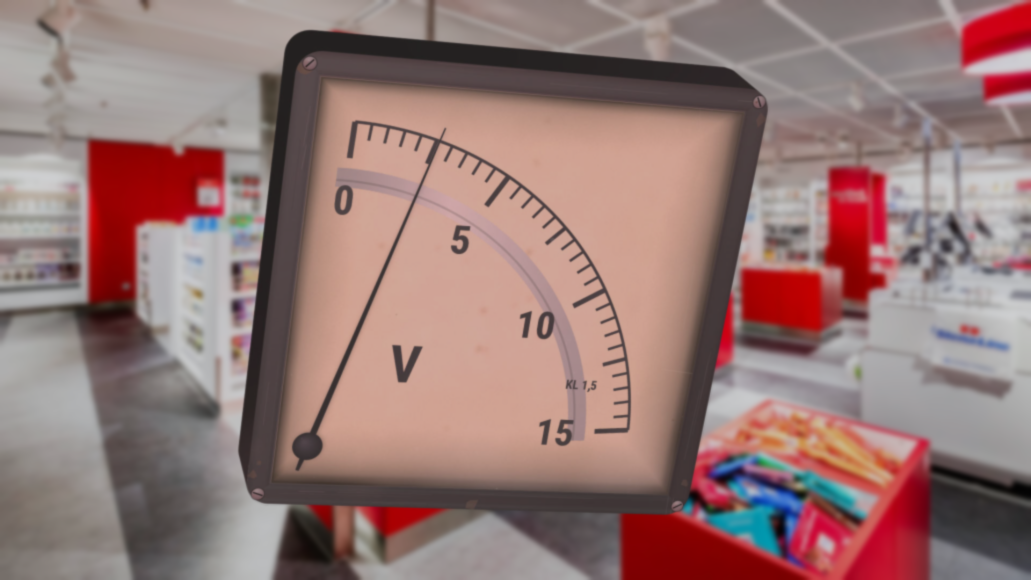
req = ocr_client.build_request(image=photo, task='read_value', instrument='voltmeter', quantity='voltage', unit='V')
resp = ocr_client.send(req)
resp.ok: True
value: 2.5 V
